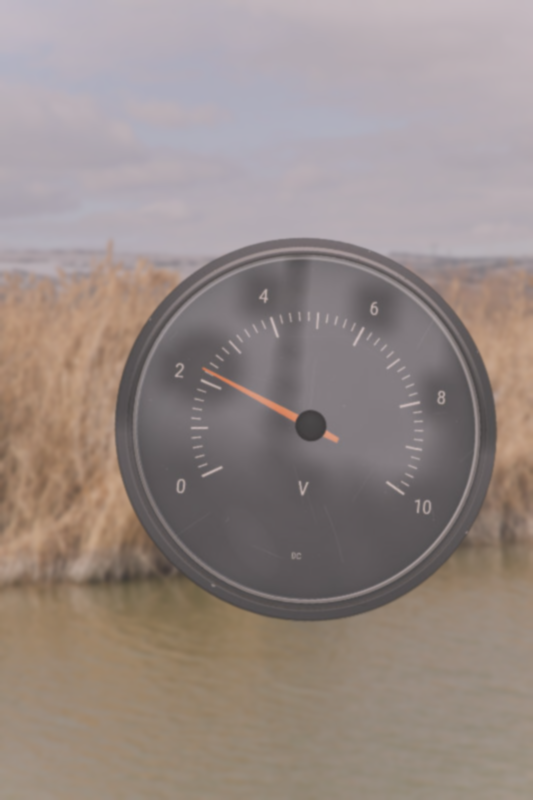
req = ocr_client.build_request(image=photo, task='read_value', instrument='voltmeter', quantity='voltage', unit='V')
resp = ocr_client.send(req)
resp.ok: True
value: 2.2 V
